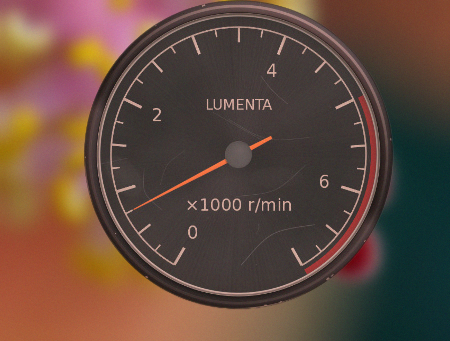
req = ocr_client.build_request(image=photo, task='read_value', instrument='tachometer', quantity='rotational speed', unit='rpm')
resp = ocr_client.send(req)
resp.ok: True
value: 750 rpm
